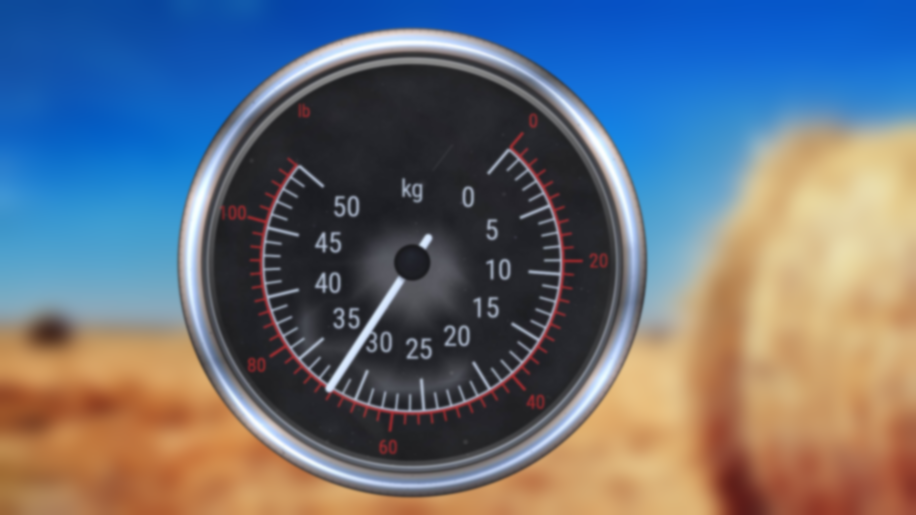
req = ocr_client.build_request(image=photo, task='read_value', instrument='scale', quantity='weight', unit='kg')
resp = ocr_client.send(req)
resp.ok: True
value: 32 kg
